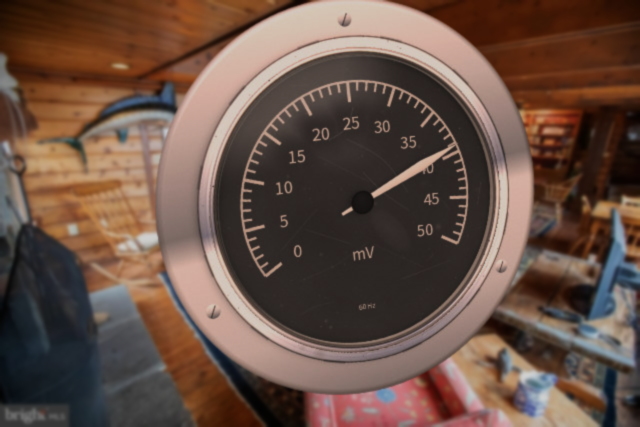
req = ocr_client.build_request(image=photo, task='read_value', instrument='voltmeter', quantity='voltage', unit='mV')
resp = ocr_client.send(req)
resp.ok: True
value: 39 mV
